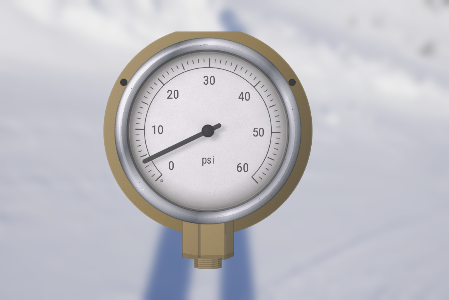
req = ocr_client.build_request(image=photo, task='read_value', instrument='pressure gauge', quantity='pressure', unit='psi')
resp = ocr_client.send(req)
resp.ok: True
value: 4 psi
